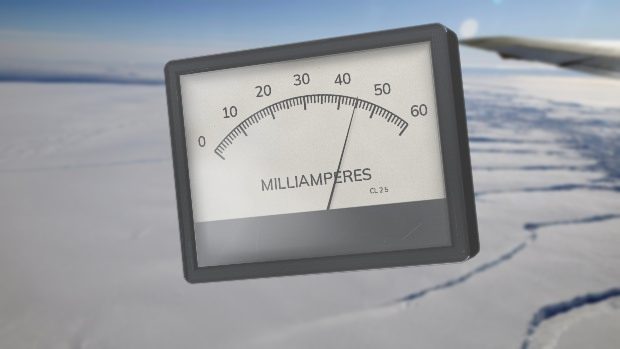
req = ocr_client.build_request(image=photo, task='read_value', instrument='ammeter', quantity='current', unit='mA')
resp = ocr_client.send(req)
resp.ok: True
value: 45 mA
